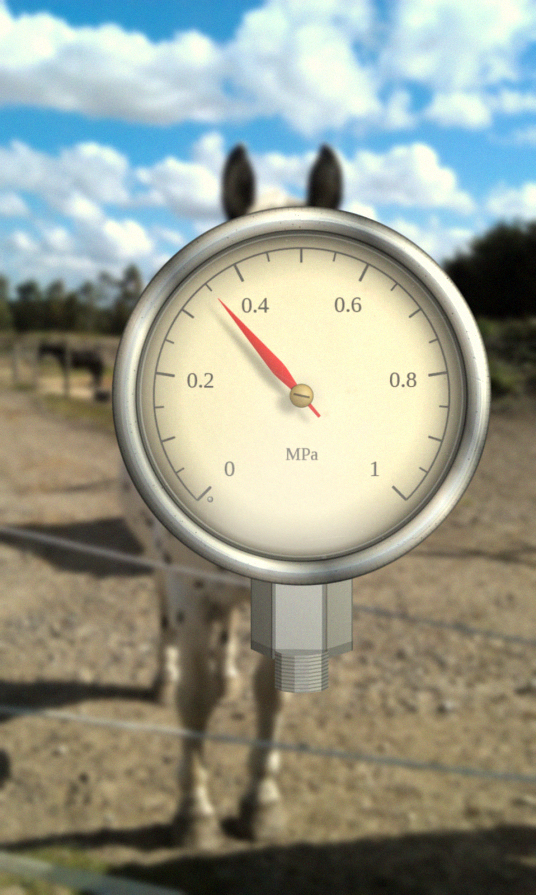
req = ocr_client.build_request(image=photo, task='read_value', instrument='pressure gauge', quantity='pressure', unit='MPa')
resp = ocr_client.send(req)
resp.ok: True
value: 0.35 MPa
